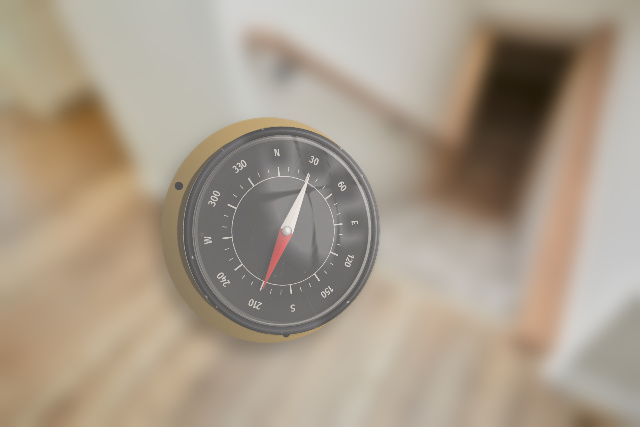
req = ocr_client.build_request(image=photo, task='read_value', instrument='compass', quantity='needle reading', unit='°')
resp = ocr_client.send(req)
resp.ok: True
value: 210 °
